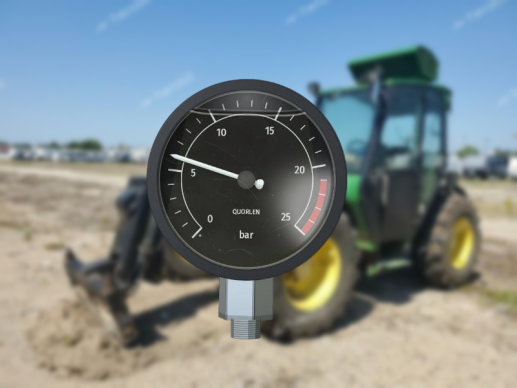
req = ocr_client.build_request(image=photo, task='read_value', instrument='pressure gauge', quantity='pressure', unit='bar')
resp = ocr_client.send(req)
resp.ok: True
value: 6 bar
